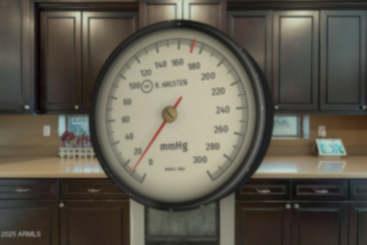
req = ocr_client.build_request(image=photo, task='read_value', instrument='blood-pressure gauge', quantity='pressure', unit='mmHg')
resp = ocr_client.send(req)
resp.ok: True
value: 10 mmHg
